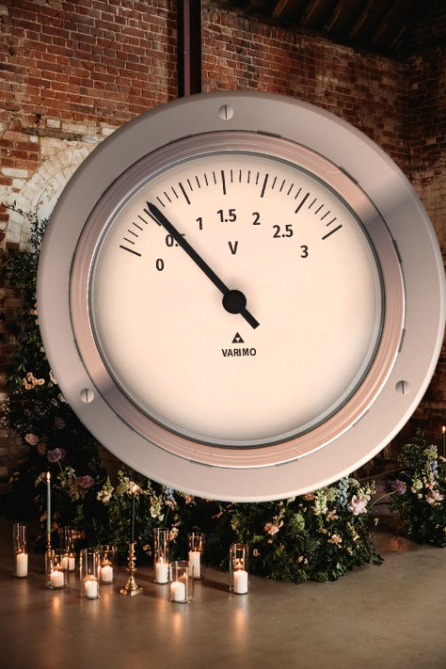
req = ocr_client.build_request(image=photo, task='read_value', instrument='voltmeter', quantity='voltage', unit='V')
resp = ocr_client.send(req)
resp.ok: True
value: 0.6 V
